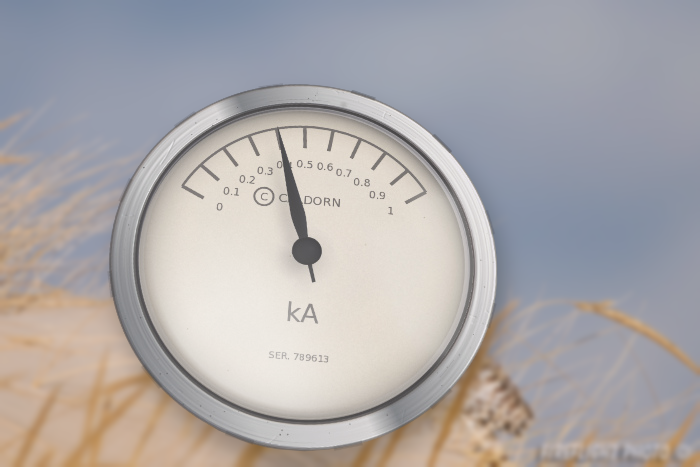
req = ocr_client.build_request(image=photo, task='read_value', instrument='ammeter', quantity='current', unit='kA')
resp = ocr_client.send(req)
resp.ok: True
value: 0.4 kA
